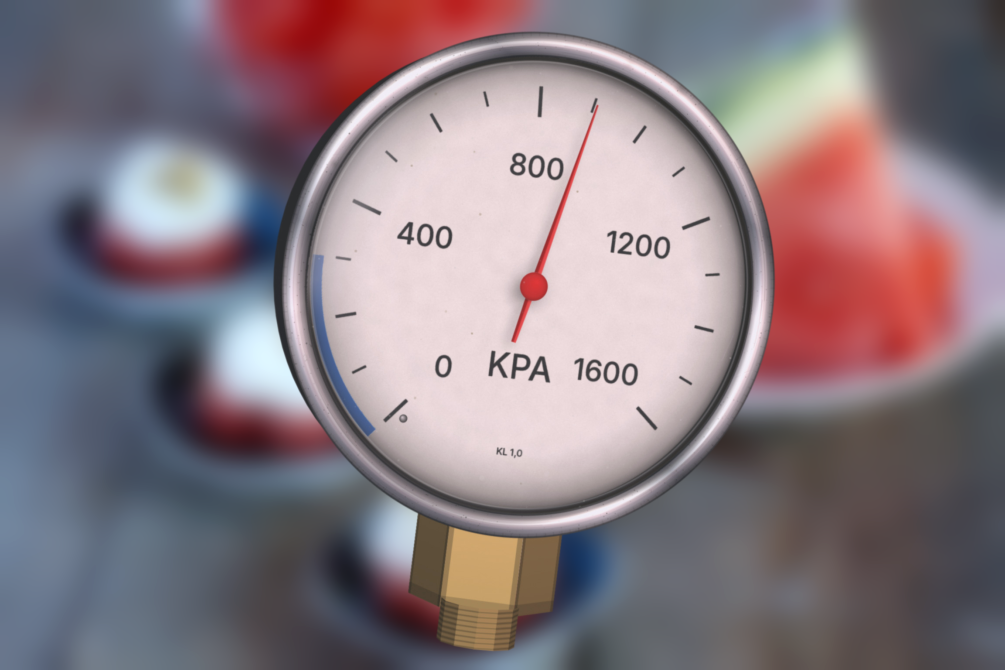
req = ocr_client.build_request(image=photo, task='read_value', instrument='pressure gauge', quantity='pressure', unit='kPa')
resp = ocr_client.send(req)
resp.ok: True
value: 900 kPa
